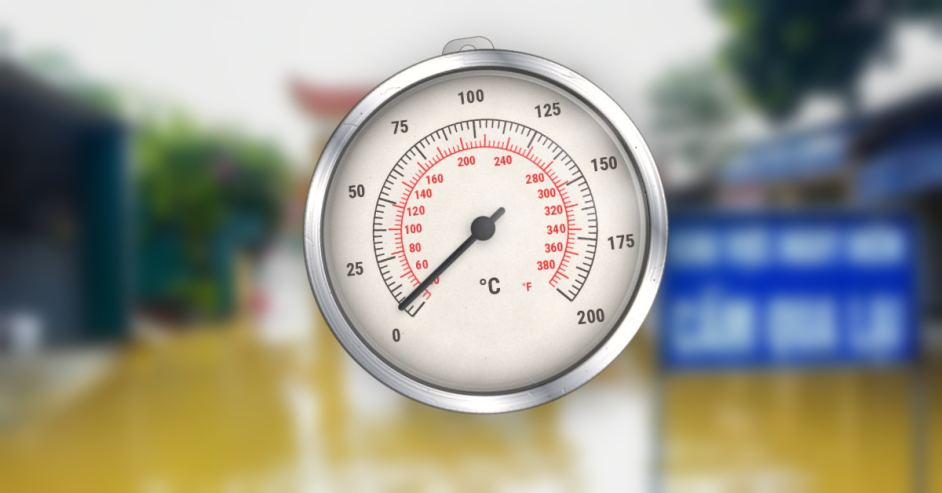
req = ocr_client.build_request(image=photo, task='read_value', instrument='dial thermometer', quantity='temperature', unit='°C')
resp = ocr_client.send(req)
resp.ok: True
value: 5 °C
